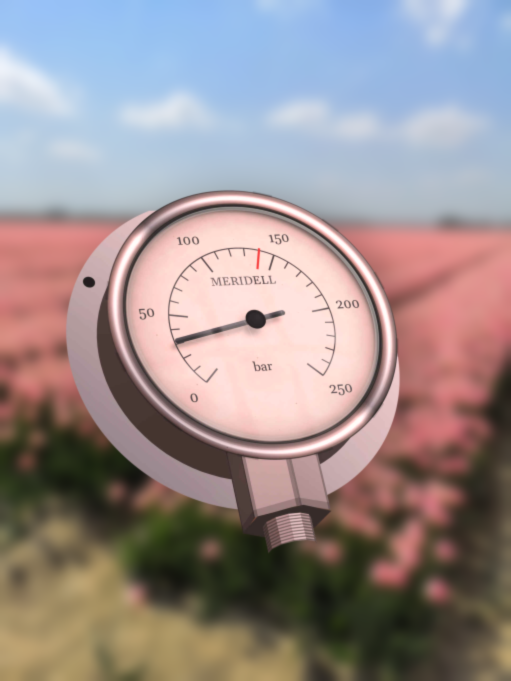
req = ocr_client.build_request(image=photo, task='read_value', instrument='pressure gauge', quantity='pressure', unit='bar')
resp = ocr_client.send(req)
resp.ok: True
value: 30 bar
